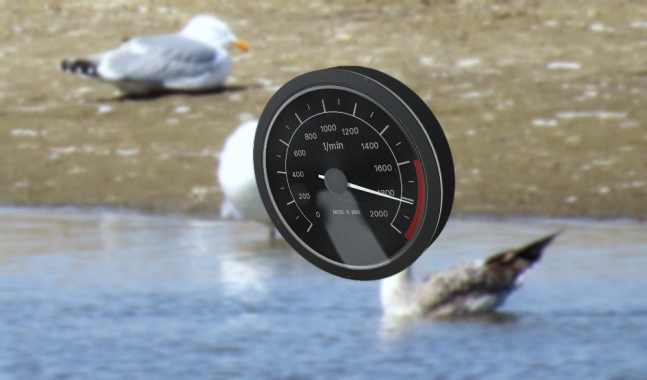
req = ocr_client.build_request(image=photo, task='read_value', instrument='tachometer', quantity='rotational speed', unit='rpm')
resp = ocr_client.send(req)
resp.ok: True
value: 1800 rpm
